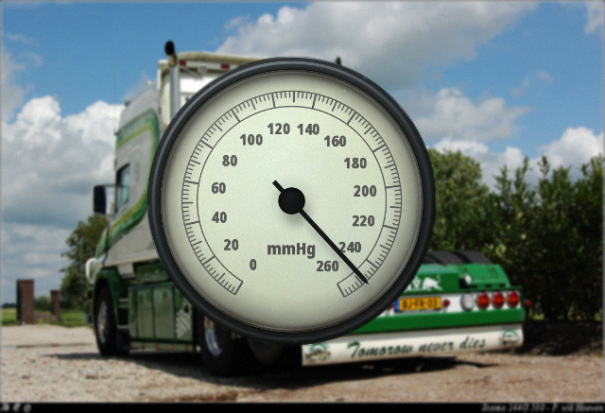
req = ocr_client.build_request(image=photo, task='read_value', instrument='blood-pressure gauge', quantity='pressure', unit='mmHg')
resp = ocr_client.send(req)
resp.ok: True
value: 248 mmHg
